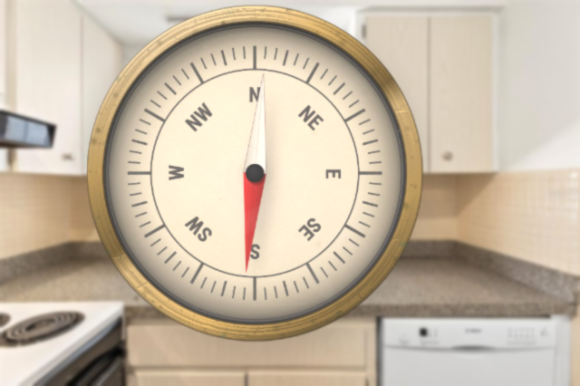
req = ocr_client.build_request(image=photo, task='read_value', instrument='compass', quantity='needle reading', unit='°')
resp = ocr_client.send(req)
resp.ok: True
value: 185 °
